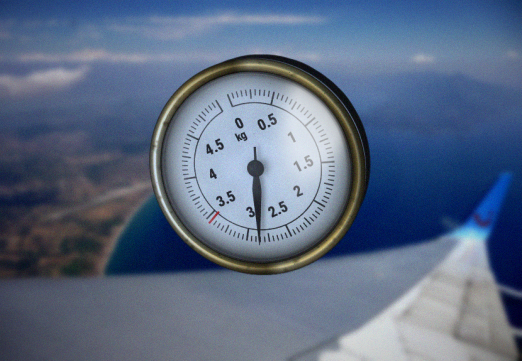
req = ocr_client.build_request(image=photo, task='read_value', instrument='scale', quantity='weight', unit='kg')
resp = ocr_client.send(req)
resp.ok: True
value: 2.85 kg
